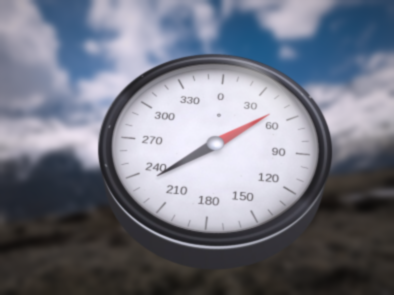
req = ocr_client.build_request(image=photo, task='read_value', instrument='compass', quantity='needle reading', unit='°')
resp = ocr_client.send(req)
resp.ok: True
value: 50 °
